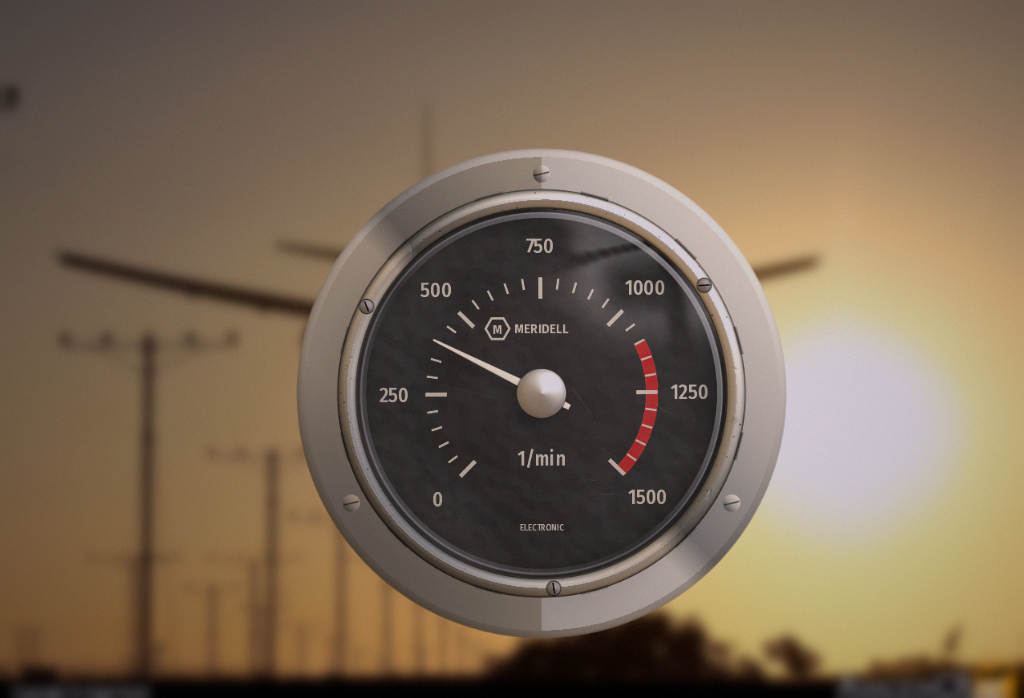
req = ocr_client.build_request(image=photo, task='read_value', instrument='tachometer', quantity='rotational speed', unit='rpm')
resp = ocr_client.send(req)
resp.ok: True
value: 400 rpm
